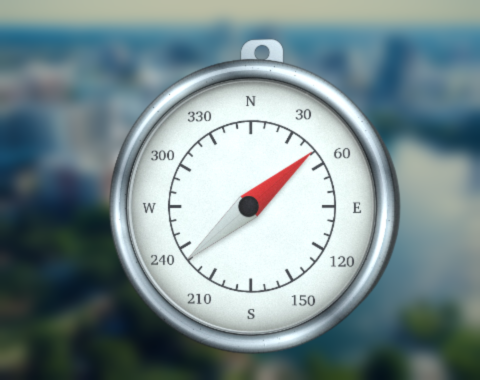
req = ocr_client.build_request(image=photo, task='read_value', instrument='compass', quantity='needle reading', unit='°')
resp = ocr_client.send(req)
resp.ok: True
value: 50 °
